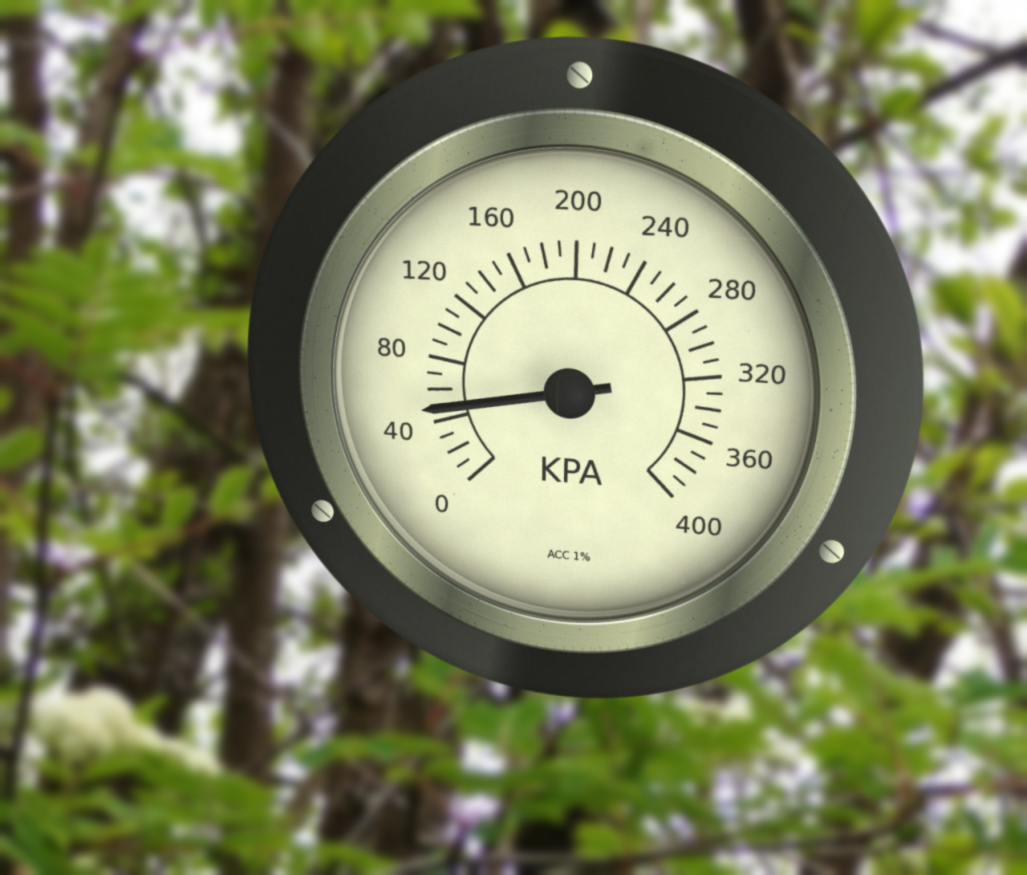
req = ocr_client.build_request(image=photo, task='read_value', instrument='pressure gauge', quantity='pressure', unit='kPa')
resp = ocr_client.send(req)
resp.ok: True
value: 50 kPa
